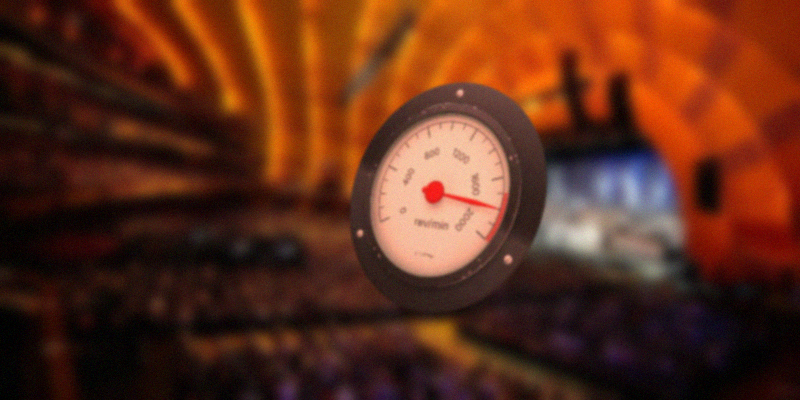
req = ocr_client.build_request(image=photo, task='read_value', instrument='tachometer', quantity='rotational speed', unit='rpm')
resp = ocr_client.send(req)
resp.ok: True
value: 1800 rpm
